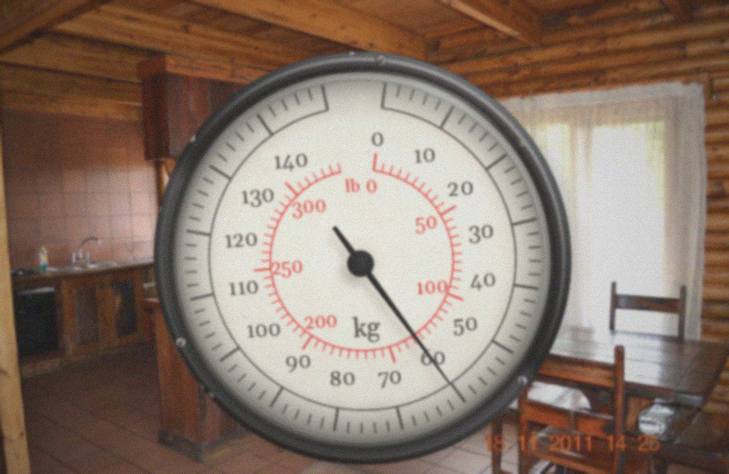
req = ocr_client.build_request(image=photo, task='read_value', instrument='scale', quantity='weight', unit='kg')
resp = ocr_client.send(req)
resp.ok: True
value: 60 kg
